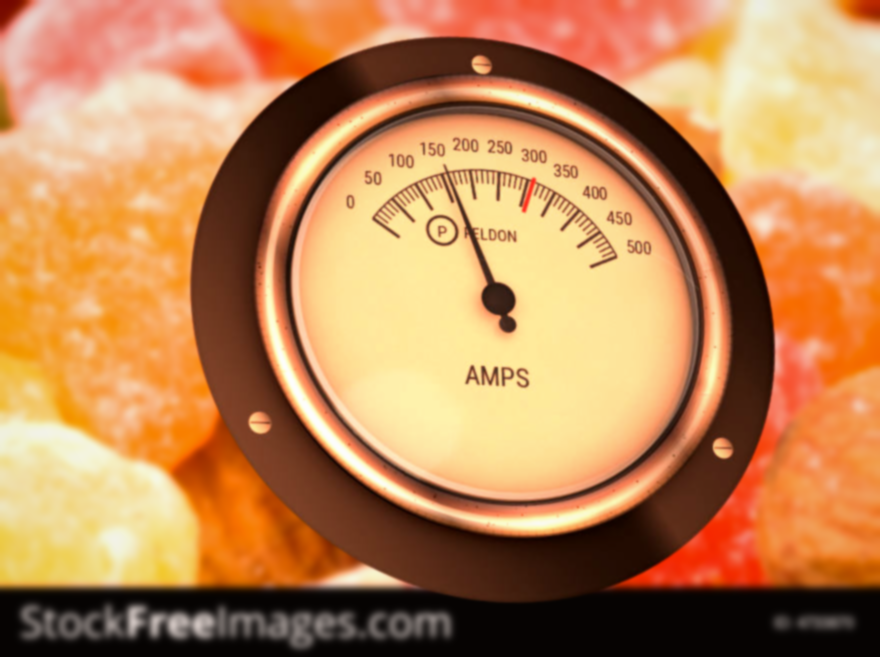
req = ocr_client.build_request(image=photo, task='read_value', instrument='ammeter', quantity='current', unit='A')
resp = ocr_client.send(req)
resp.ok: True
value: 150 A
